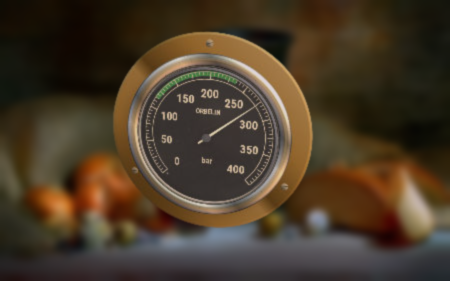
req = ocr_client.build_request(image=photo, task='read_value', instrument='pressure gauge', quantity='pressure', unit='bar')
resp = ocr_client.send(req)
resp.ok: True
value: 275 bar
